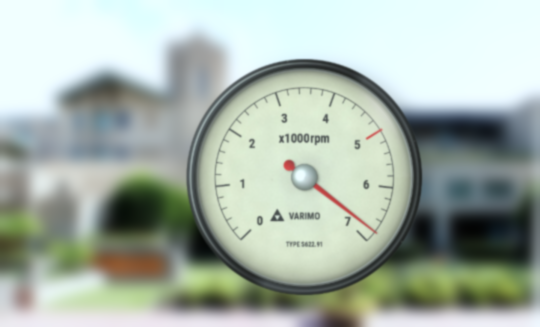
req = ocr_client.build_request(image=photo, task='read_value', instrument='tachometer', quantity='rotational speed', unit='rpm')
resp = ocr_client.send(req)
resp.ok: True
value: 6800 rpm
